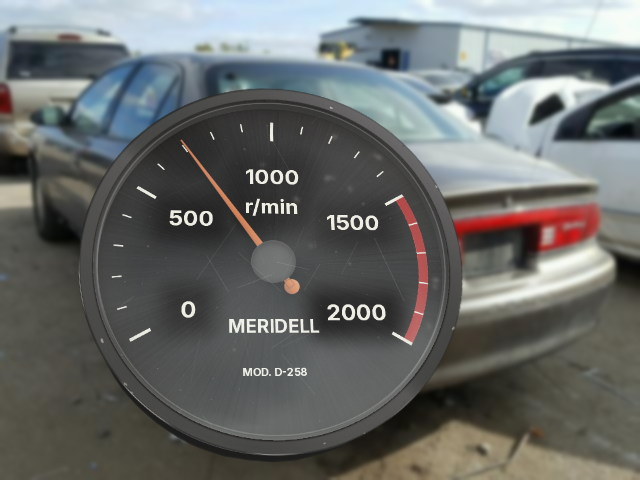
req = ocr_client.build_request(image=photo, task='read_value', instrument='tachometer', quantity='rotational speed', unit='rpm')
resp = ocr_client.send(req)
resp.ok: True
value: 700 rpm
